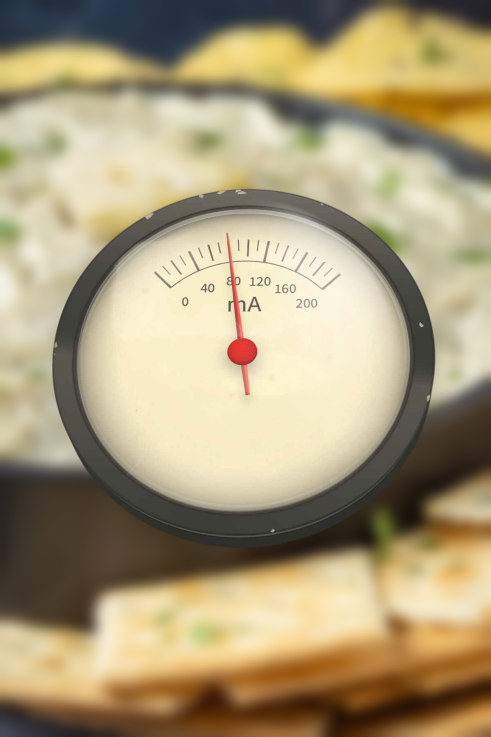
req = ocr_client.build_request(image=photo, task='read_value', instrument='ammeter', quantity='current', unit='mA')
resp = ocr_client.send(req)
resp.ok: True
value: 80 mA
